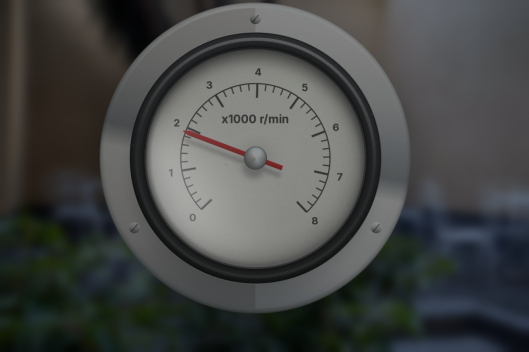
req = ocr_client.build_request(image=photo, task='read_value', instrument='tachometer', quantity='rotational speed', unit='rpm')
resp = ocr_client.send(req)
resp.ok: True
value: 1900 rpm
